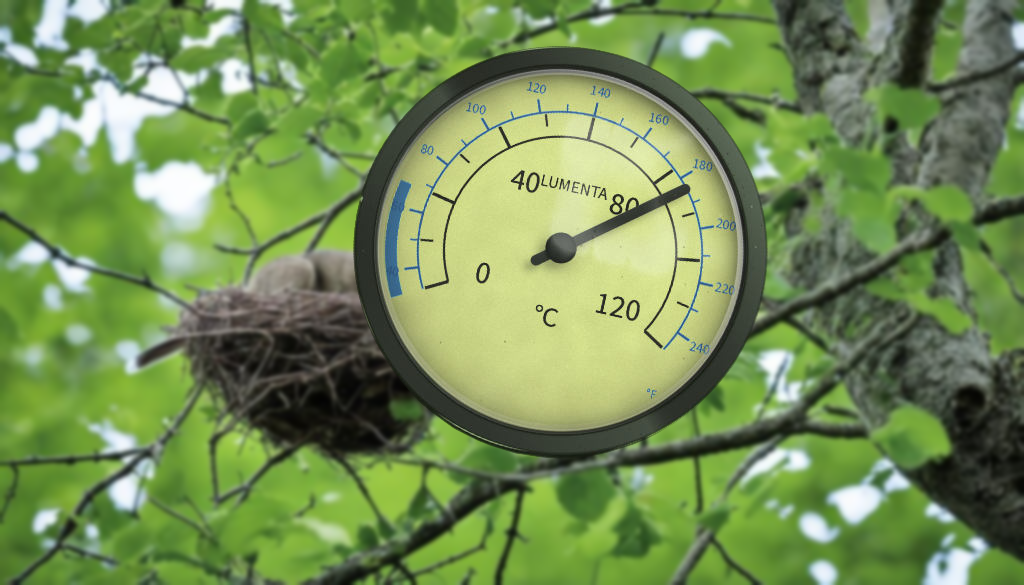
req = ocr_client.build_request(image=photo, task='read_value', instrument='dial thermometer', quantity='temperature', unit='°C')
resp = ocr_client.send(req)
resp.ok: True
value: 85 °C
